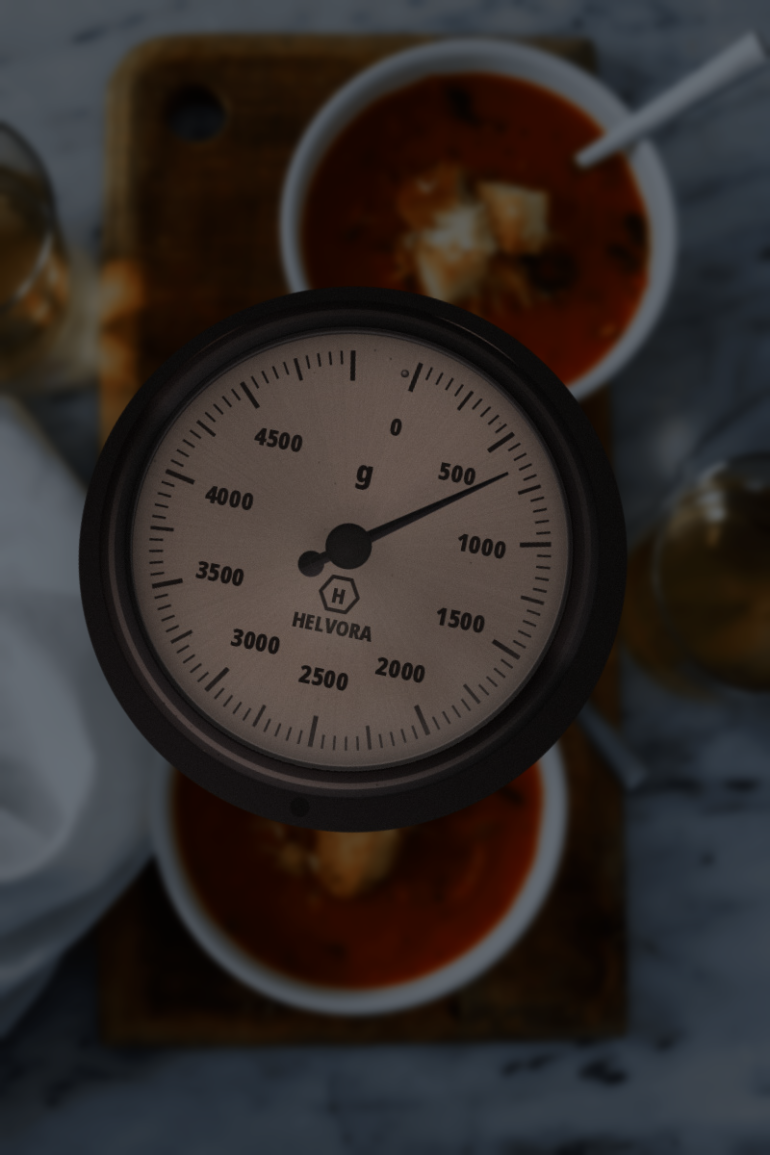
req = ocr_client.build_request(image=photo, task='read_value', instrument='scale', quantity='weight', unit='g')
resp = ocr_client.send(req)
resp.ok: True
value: 650 g
